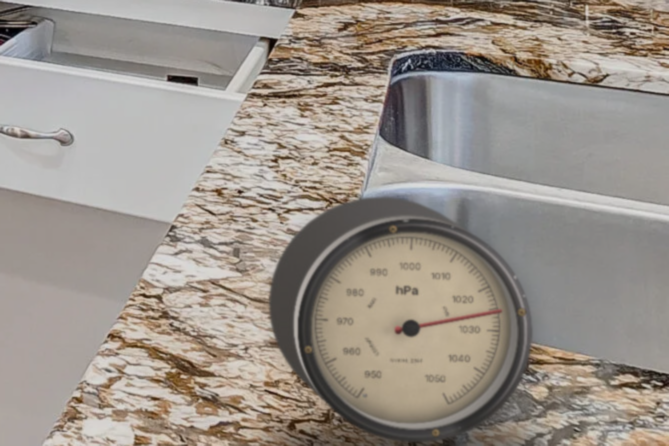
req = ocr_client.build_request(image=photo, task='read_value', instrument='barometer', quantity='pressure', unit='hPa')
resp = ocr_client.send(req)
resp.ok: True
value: 1025 hPa
